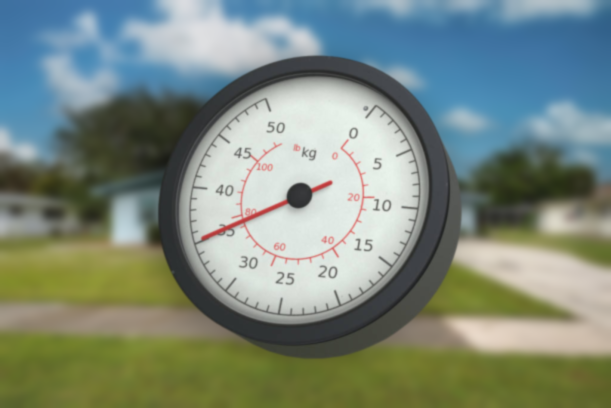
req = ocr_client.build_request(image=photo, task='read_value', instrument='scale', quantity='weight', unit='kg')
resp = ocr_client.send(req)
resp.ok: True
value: 35 kg
